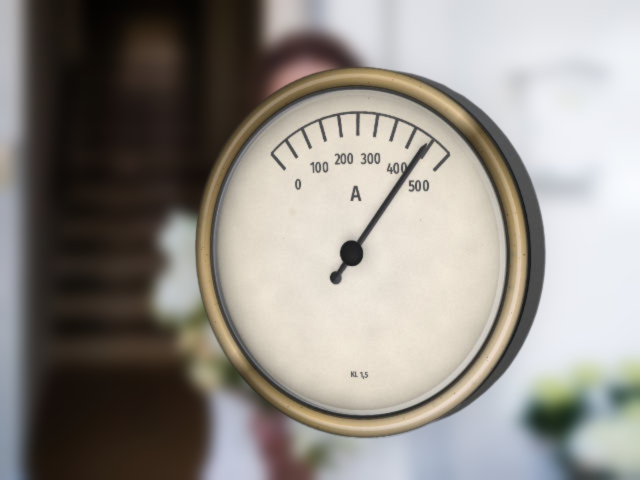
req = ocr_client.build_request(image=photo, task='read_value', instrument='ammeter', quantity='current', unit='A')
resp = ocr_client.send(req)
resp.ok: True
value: 450 A
